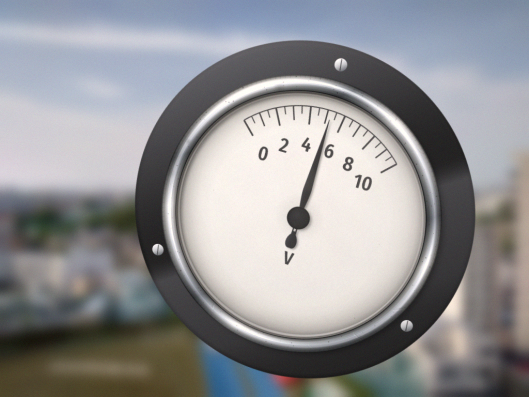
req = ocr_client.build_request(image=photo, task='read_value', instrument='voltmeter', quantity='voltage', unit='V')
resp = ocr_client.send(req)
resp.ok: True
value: 5.25 V
